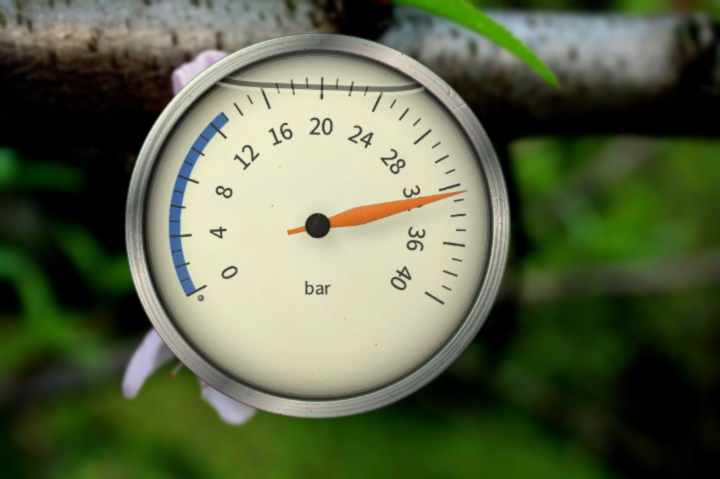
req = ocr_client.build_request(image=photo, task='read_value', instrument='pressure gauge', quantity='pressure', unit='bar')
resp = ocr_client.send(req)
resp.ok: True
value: 32.5 bar
